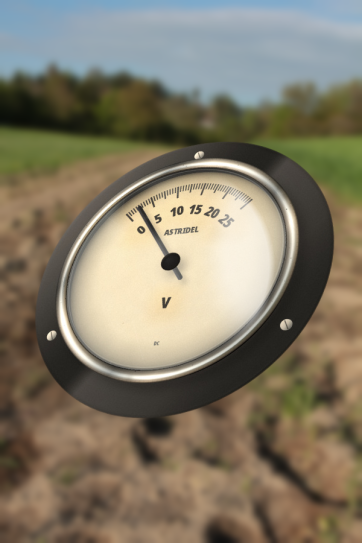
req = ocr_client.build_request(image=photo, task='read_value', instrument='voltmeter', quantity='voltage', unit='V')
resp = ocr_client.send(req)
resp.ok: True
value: 2.5 V
